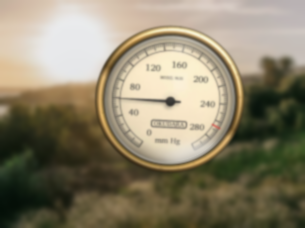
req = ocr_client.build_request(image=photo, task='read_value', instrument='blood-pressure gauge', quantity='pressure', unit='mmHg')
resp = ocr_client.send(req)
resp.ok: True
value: 60 mmHg
